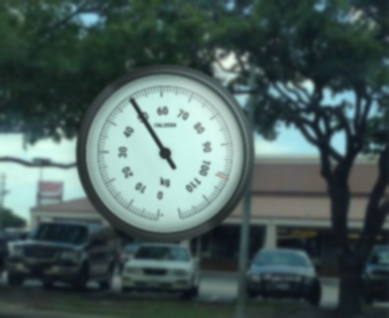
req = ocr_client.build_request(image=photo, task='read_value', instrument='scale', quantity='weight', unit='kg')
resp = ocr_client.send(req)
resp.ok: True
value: 50 kg
